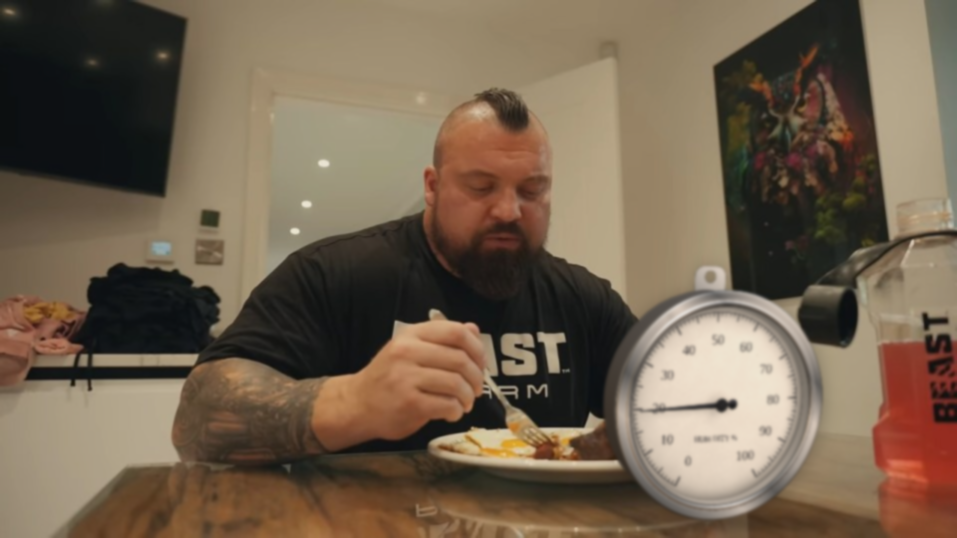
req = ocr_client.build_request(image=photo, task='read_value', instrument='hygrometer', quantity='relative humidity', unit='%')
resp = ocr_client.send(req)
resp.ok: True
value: 20 %
